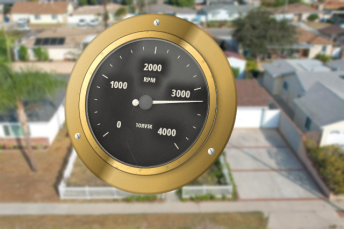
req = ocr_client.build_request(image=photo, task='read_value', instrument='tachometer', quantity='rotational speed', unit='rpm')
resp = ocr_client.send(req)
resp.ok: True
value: 3200 rpm
